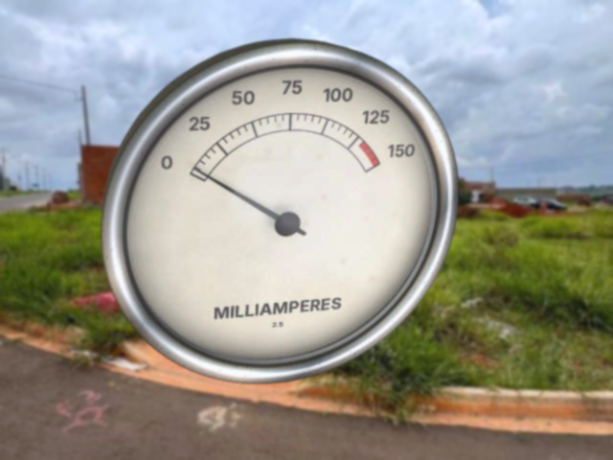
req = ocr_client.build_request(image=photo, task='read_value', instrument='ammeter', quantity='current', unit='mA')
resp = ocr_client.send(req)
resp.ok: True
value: 5 mA
